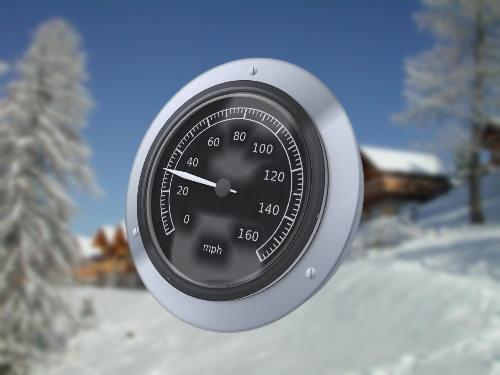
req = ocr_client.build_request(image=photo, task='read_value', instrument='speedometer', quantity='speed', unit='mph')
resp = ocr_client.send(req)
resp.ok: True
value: 30 mph
